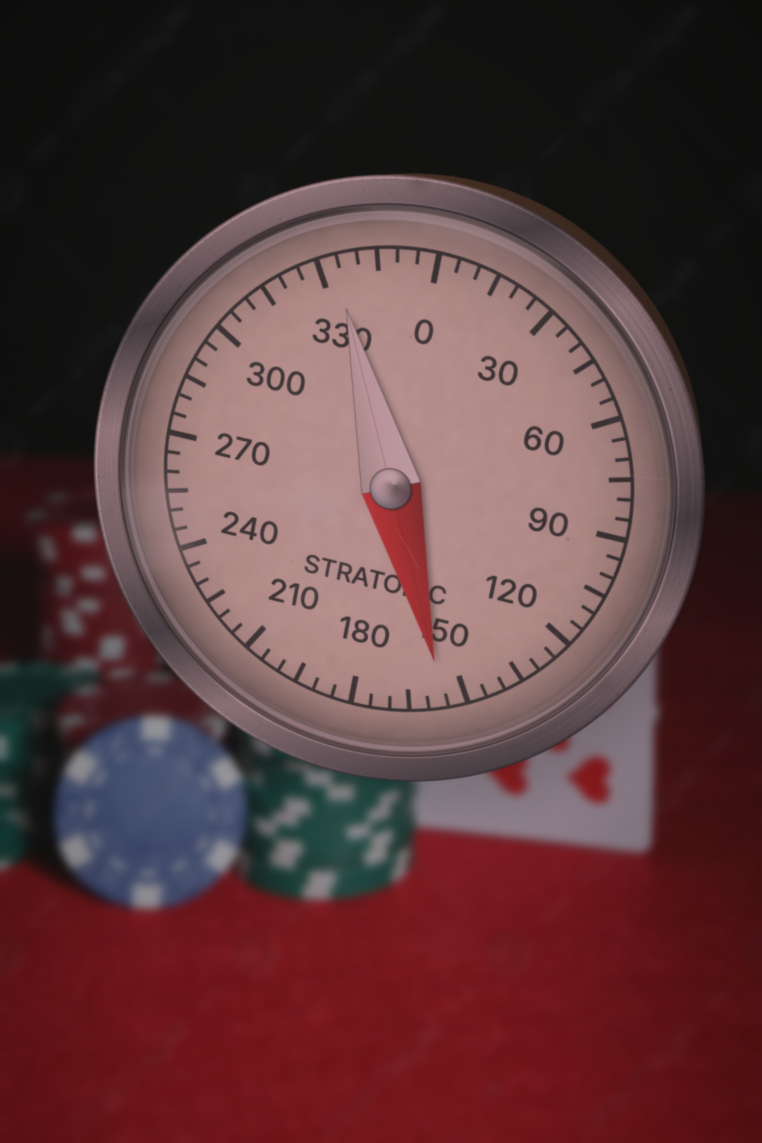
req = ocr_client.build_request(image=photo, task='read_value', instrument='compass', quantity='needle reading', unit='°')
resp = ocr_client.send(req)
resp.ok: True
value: 155 °
